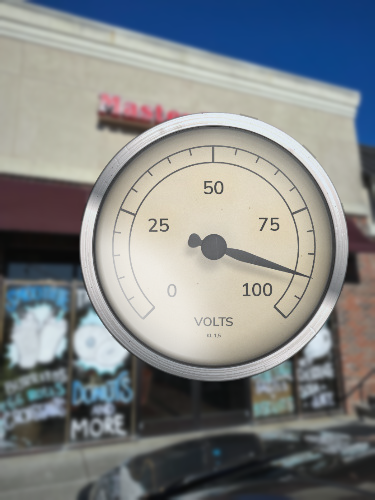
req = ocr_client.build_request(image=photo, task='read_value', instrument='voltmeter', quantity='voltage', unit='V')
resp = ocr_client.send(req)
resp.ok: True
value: 90 V
